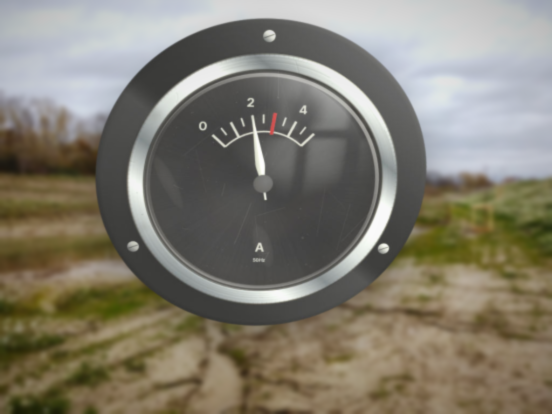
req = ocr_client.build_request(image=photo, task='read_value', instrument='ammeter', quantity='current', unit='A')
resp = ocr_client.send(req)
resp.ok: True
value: 2 A
